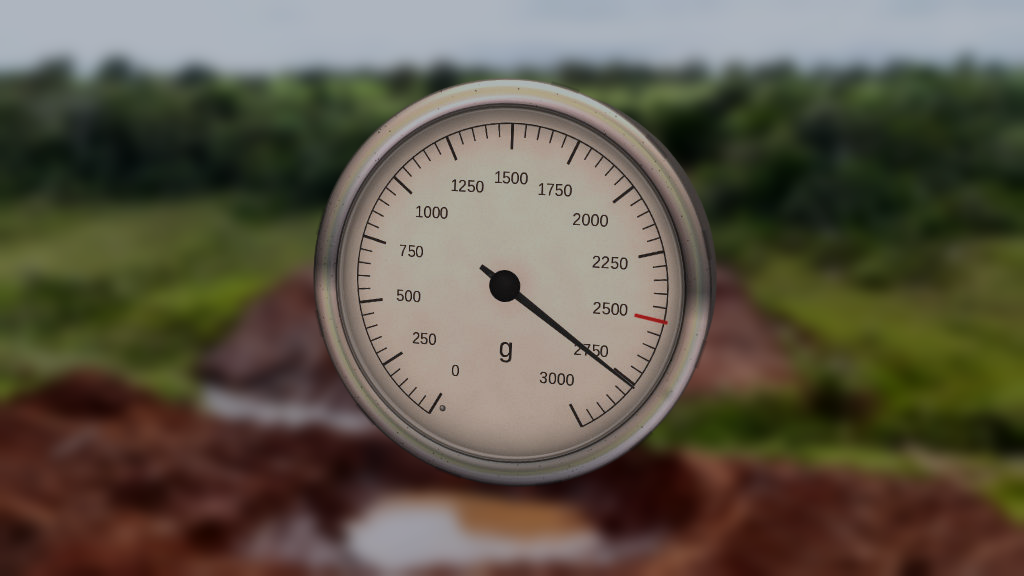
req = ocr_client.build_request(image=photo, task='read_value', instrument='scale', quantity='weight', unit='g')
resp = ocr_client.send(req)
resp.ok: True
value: 2750 g
